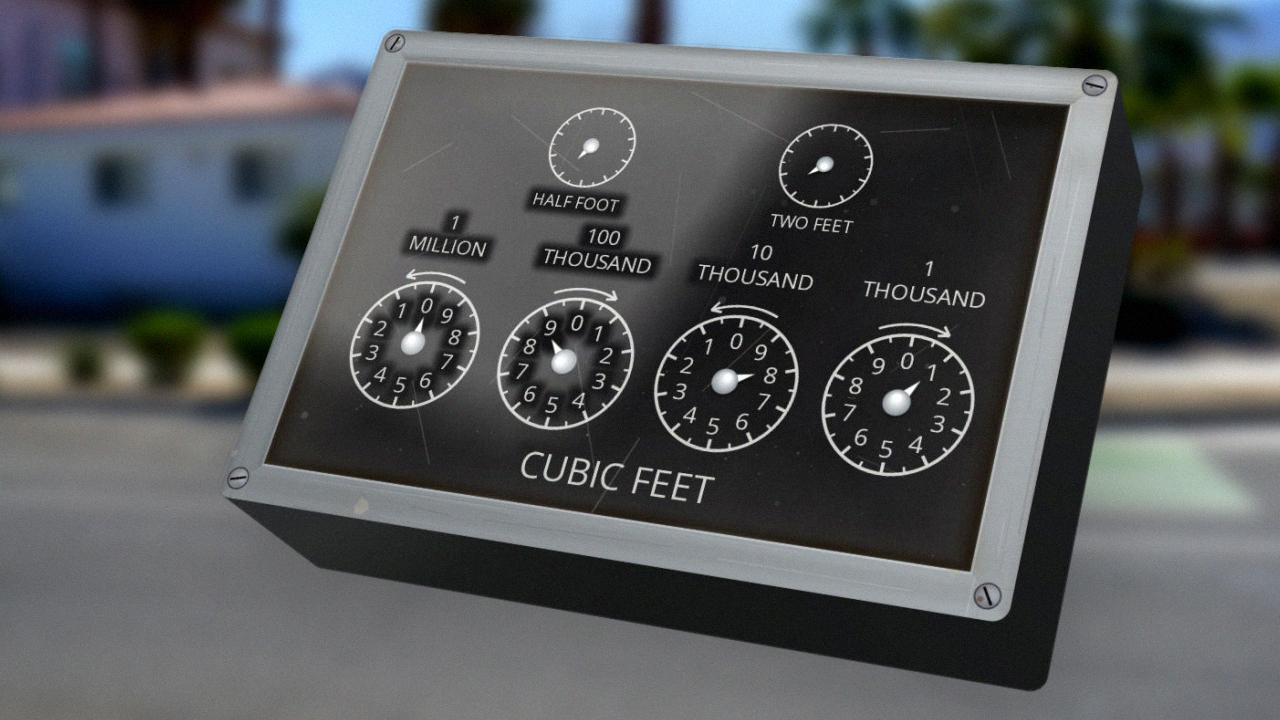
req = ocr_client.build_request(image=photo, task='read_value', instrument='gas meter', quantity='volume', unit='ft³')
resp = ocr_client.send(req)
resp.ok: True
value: 988100 ft³
